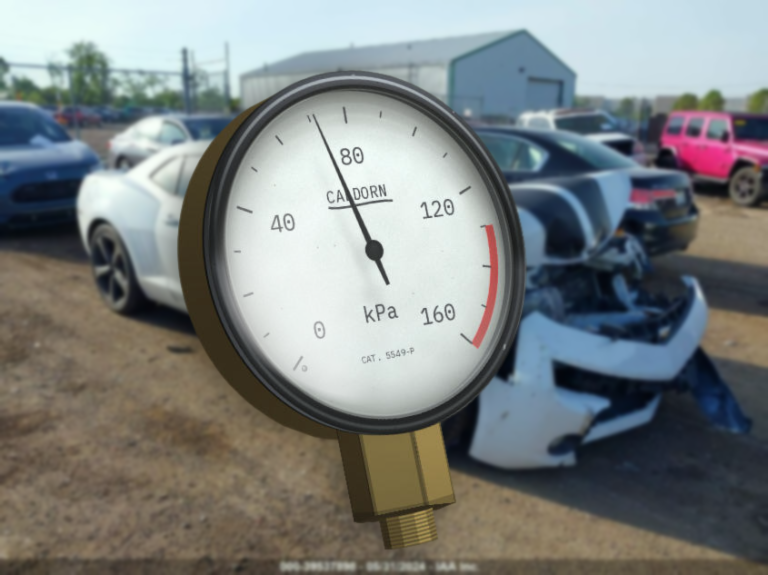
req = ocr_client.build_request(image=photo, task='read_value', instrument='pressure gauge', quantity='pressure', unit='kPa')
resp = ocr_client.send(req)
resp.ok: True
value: 70 kPa
